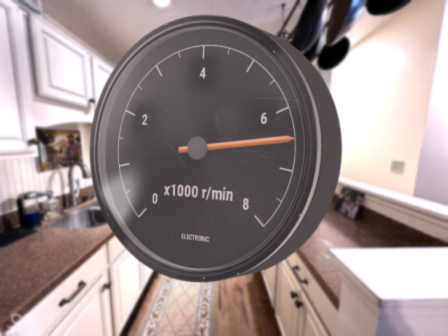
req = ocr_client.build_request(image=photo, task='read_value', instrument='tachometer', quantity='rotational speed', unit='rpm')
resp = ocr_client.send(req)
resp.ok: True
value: 6500 rpm
